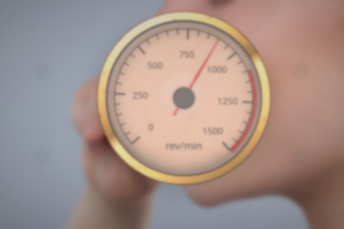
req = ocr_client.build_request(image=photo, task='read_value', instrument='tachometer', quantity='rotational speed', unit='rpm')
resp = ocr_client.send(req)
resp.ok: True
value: 900 rpm
